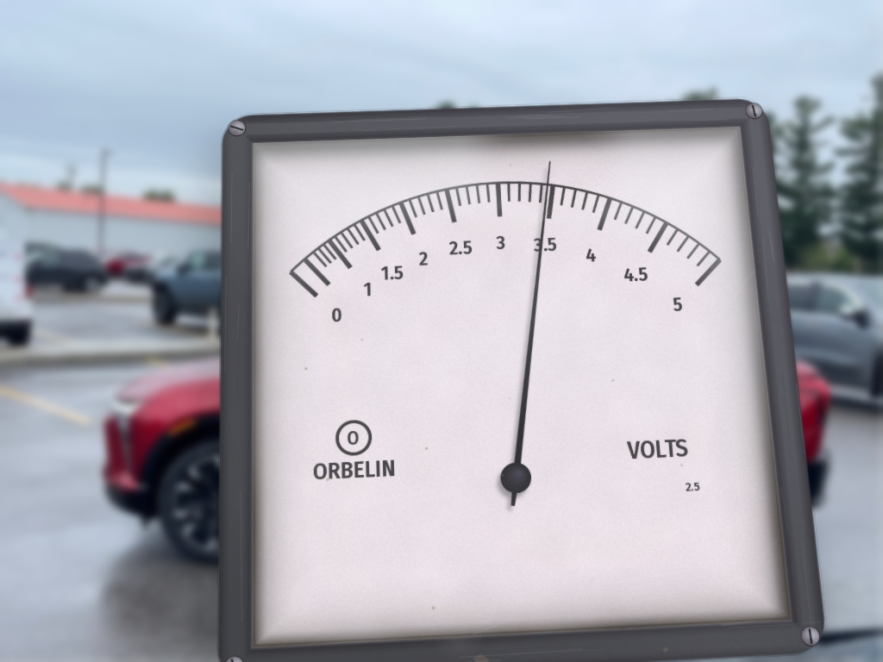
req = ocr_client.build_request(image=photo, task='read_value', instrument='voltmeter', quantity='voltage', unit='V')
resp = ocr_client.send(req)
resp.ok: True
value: 3.45 V
